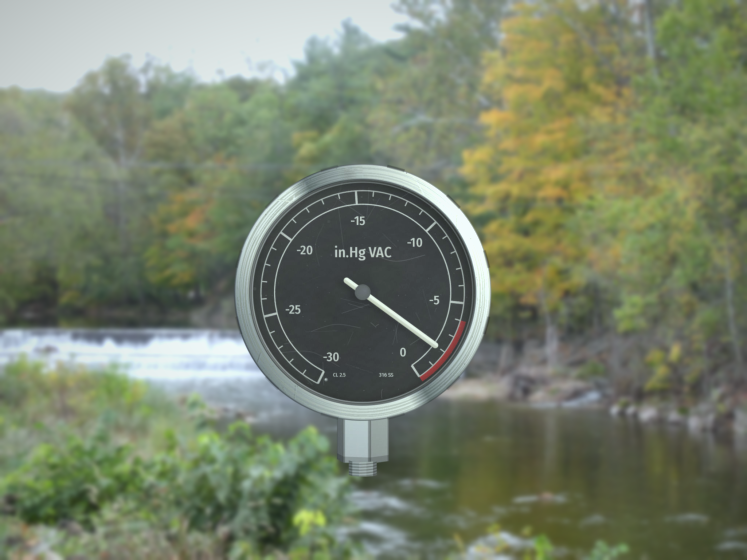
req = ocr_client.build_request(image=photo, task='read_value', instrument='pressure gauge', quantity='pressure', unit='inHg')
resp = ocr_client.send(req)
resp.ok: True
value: -2 inHg
